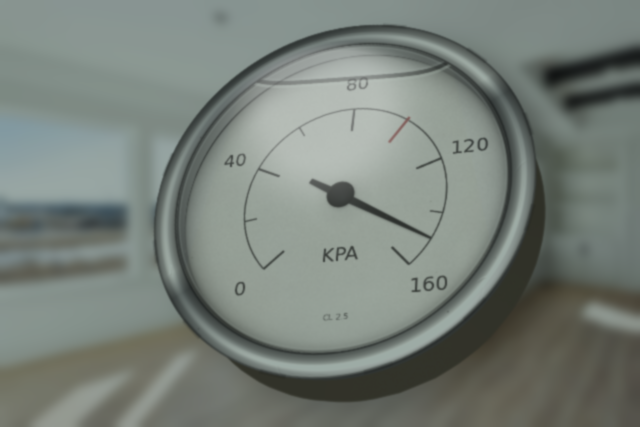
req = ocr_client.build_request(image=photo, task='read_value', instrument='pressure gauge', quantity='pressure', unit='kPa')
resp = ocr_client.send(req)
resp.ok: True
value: 150 kPa
